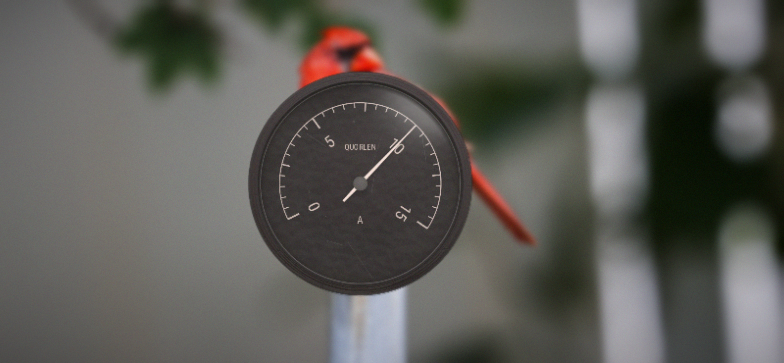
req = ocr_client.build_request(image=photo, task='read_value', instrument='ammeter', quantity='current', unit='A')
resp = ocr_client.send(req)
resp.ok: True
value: 10 A
